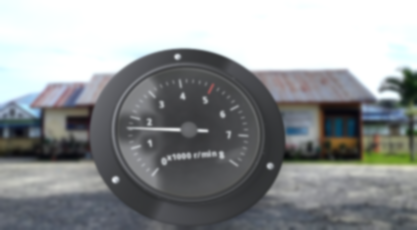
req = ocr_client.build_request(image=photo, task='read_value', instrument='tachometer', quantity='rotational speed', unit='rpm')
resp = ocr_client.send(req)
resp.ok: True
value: 1600 rpm
